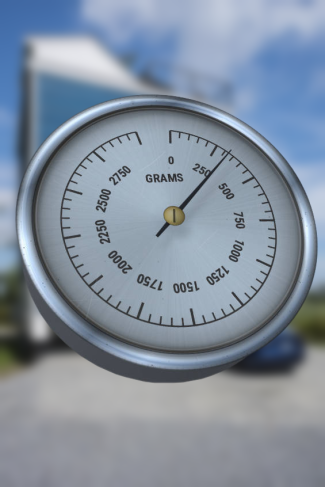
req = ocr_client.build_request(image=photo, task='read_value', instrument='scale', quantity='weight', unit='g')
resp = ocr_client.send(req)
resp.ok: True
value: 325 g
